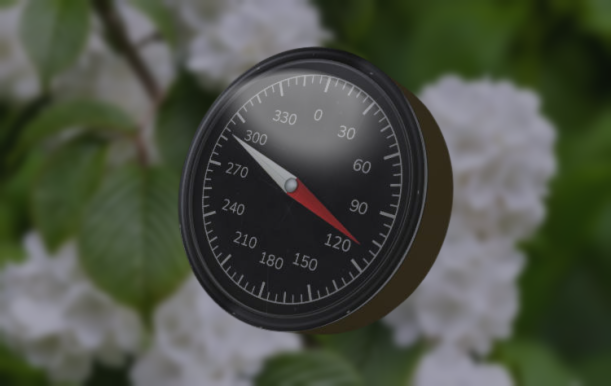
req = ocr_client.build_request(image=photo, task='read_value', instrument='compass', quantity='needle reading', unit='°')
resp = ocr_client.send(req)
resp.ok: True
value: 110 °
